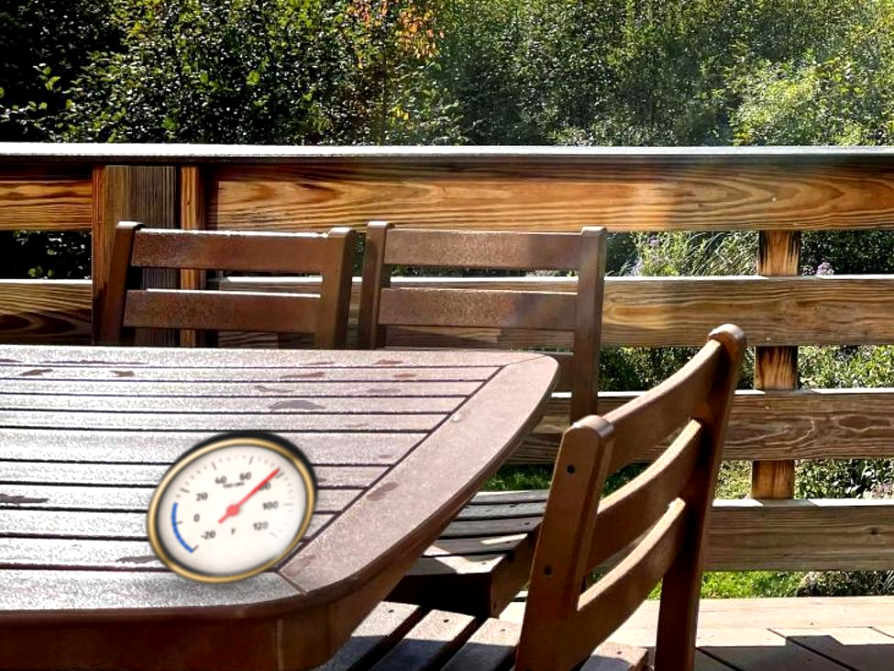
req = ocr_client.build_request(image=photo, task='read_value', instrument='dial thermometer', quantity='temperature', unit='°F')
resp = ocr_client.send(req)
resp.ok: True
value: 76 °F
